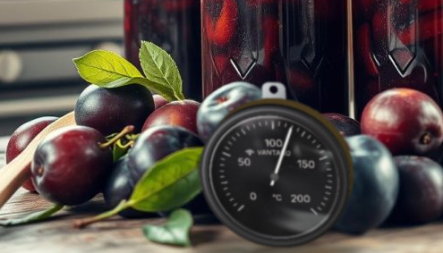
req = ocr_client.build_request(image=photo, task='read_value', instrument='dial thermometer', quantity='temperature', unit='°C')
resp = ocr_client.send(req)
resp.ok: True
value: 115 °C
